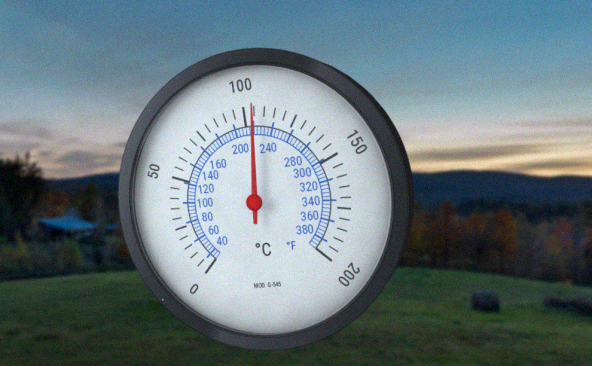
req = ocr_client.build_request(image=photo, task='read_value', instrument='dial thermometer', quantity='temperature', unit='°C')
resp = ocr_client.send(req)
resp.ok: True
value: 105 °C
